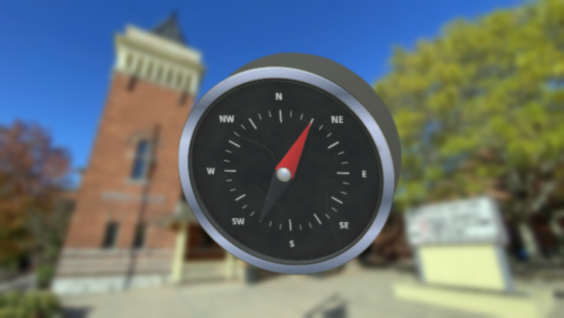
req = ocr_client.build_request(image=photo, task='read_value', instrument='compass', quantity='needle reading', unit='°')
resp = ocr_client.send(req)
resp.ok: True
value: 30 °
